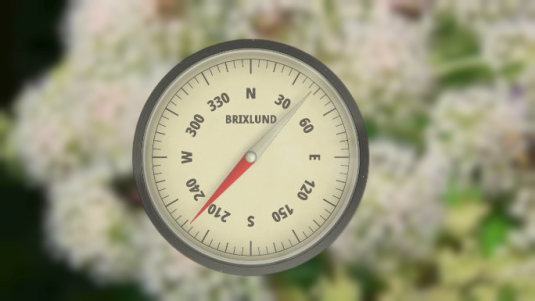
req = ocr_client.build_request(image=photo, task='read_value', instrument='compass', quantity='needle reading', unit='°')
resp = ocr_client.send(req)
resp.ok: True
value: 222.5 °
